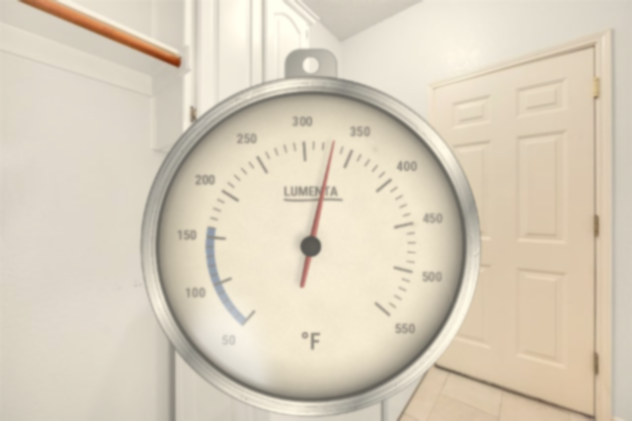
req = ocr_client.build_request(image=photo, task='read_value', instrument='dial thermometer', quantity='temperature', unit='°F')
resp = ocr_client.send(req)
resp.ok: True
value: 330 °F
